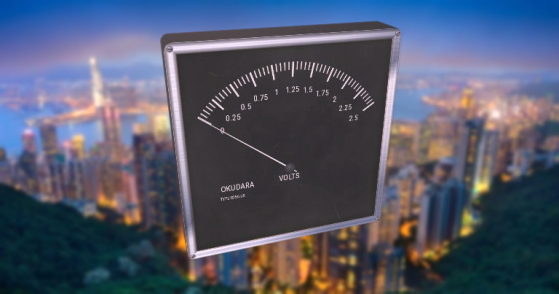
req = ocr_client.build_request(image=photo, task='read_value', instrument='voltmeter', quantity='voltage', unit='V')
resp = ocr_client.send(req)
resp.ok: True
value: 0 V
